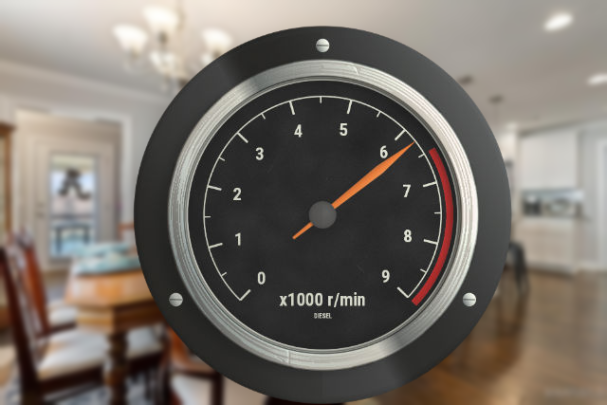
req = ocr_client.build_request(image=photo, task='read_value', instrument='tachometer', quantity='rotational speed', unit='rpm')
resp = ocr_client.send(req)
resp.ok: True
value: 6250 rpm
